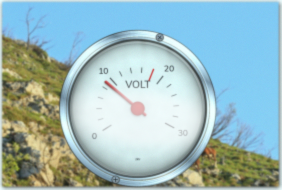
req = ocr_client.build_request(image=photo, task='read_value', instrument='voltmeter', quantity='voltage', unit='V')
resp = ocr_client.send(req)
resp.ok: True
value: 9 V
